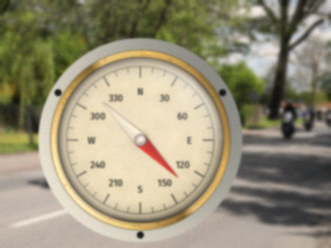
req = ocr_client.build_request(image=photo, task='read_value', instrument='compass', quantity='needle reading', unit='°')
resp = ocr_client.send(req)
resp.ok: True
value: 135 °
